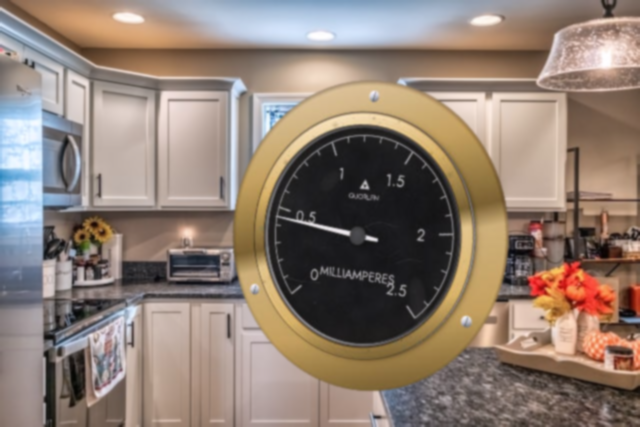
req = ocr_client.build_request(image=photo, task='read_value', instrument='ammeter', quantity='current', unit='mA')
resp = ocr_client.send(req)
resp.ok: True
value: 0.45 mA
